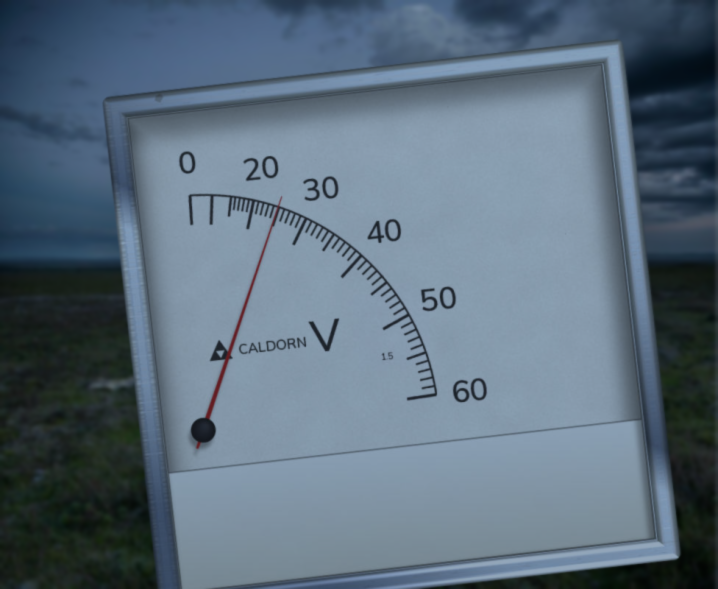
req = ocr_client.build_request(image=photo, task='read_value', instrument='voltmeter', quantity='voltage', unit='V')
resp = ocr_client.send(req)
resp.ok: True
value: 25 V
